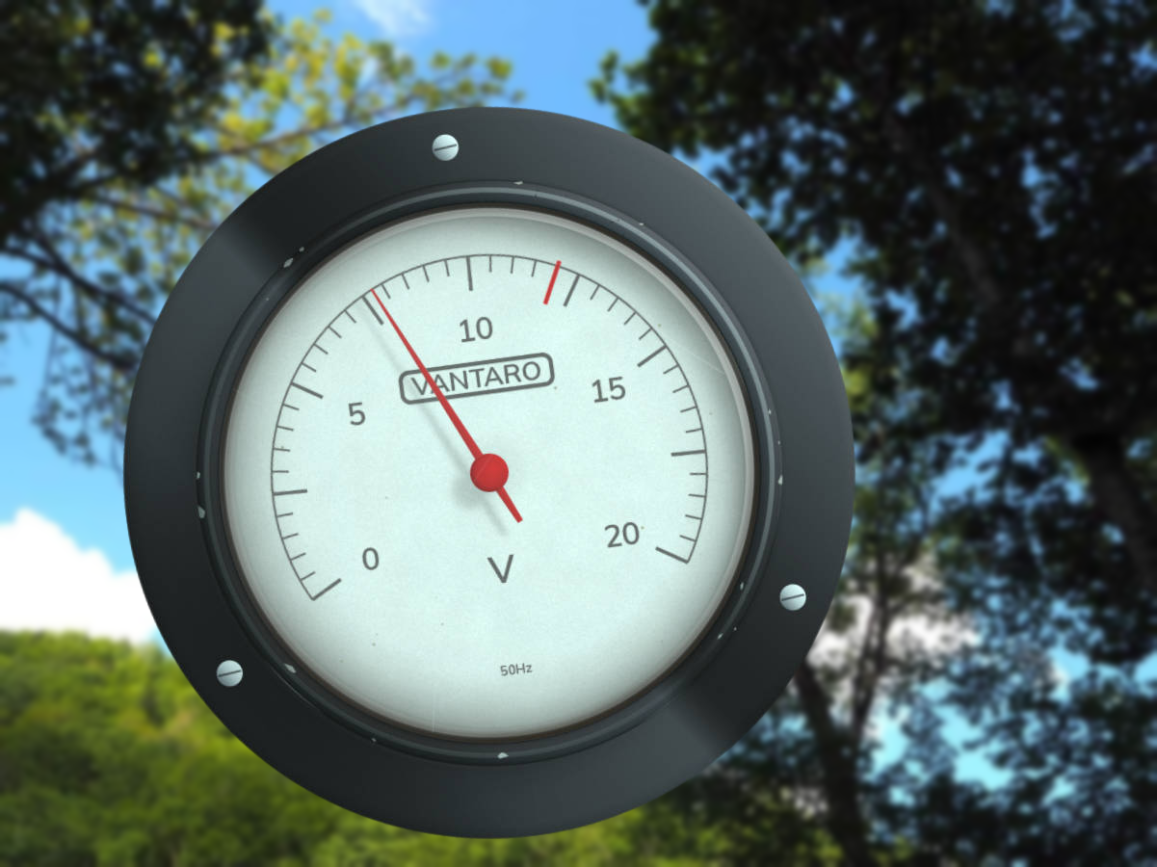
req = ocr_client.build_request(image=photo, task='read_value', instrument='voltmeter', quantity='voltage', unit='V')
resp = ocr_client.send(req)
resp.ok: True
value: 7.75 V
